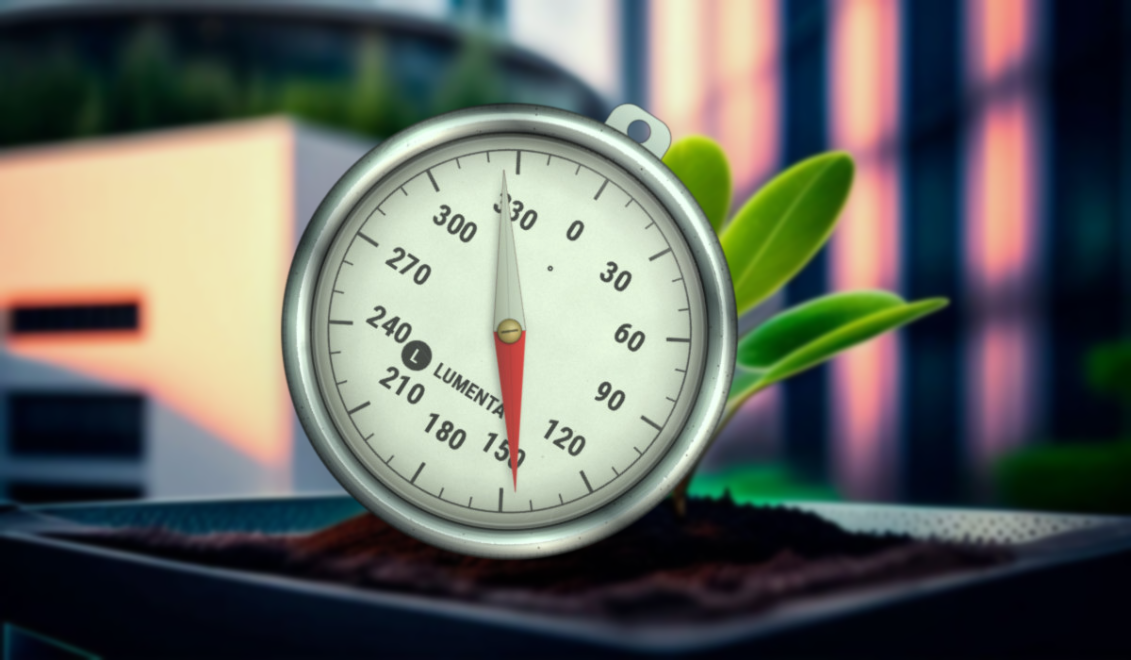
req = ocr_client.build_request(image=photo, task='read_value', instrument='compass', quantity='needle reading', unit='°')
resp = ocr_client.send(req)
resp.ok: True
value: 145 °
